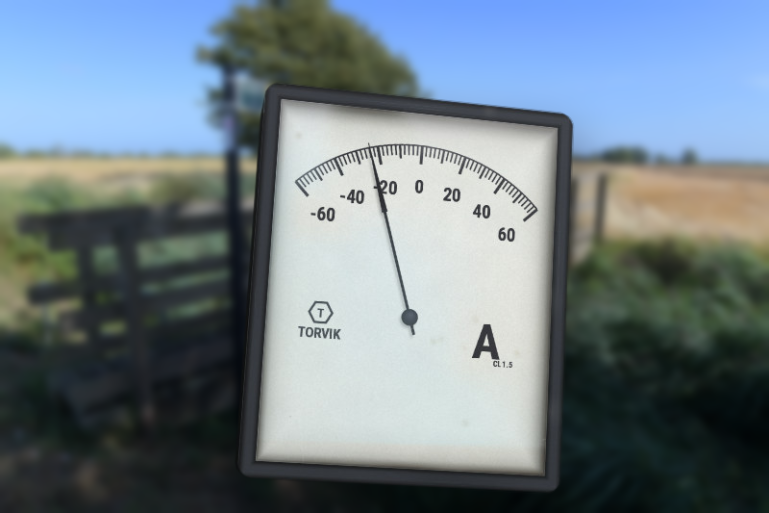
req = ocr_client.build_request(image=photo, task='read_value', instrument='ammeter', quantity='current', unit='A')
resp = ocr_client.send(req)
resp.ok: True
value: -24 A
